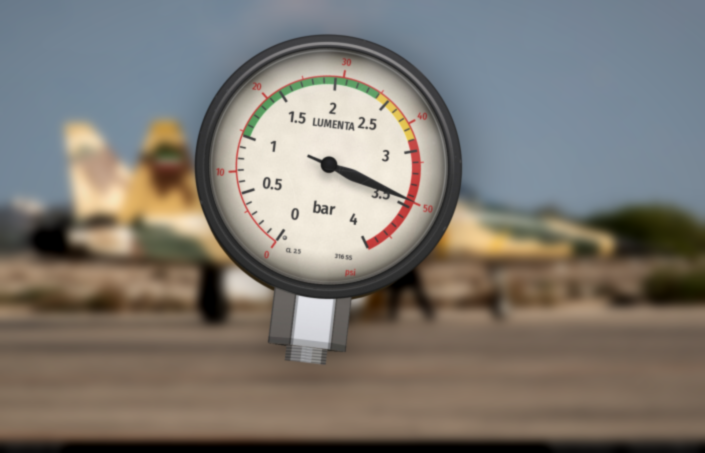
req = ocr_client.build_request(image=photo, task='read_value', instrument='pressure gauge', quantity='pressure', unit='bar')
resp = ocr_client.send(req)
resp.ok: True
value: 3.45 bar
